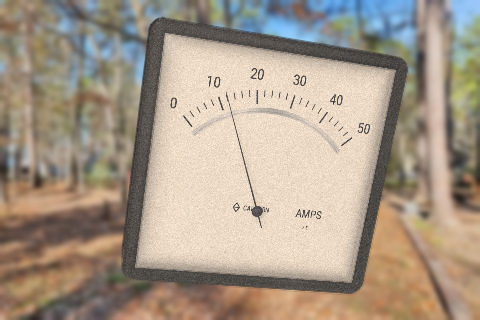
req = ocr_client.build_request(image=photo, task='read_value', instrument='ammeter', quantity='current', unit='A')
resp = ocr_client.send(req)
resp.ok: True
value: 12 A
